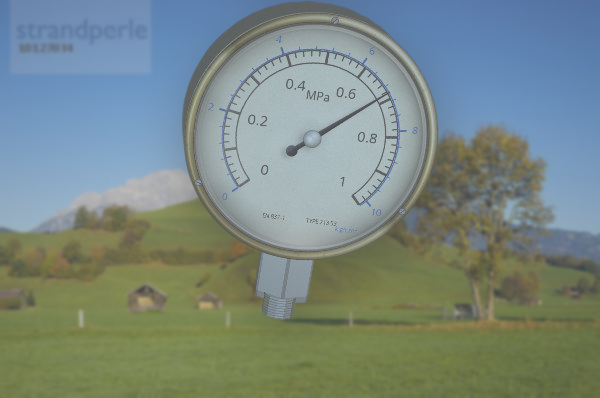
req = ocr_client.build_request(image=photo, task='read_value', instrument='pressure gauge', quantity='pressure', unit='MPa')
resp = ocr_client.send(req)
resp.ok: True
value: 0.68 MPa
